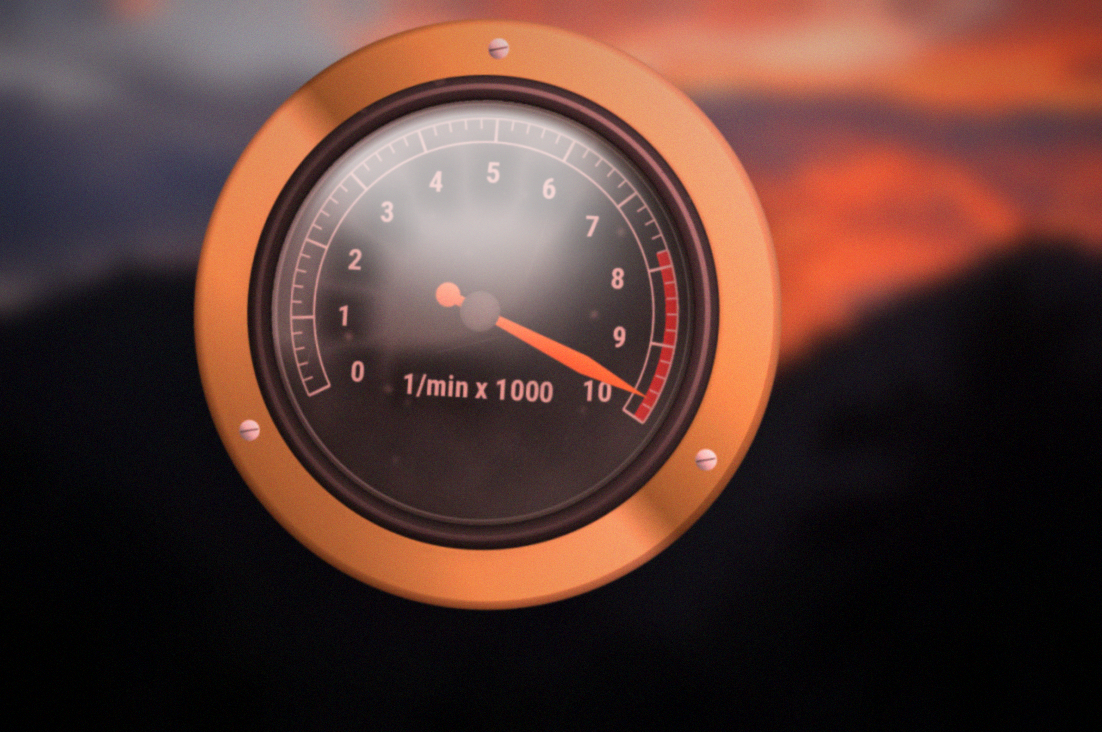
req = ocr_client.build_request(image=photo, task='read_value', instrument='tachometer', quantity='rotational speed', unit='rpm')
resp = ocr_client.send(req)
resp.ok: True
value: 9700 rpm
